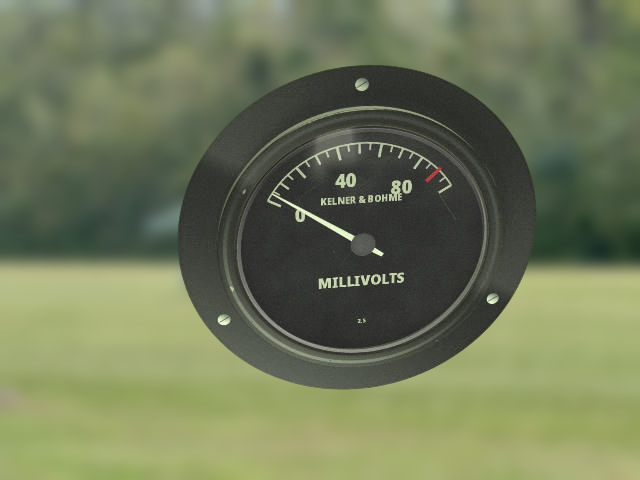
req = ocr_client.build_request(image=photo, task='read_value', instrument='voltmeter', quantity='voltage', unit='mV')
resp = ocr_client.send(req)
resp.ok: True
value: 5 mV
